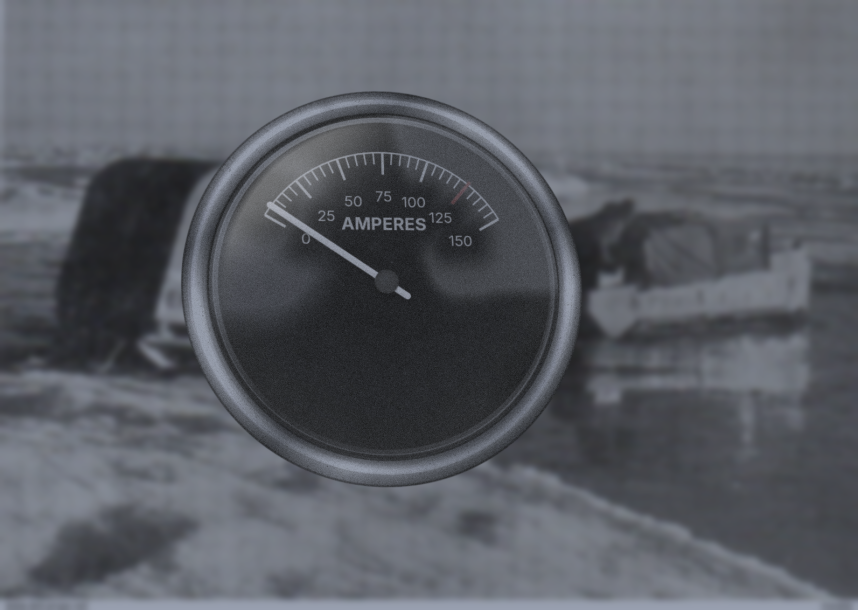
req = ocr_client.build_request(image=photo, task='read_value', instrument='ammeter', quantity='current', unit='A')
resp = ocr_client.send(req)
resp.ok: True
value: 5 A
